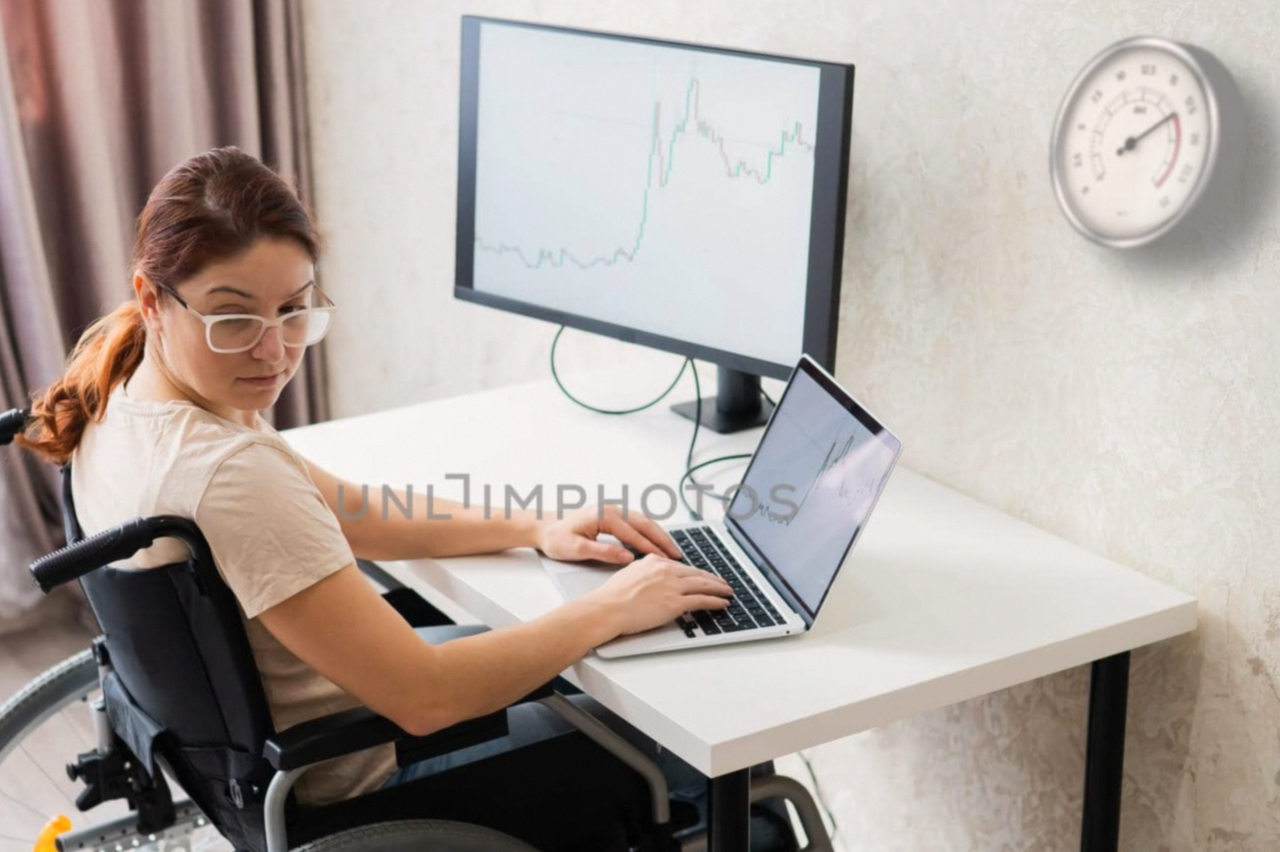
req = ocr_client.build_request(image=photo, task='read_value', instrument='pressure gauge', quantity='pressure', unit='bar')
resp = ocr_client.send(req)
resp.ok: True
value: 17.5 bar
